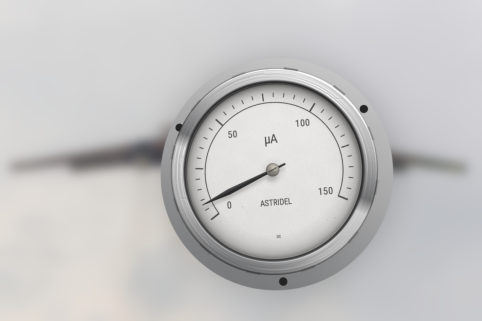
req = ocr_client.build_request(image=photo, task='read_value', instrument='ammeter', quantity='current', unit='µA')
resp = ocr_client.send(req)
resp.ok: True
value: 7.5 µA
